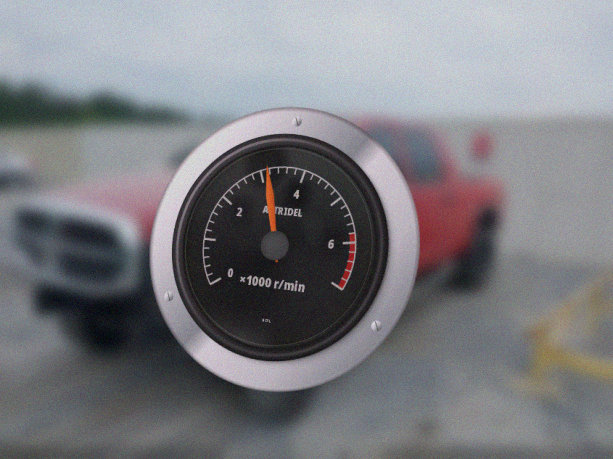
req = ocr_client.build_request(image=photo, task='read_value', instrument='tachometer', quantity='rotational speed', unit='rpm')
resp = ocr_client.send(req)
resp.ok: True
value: 3200 rpm
